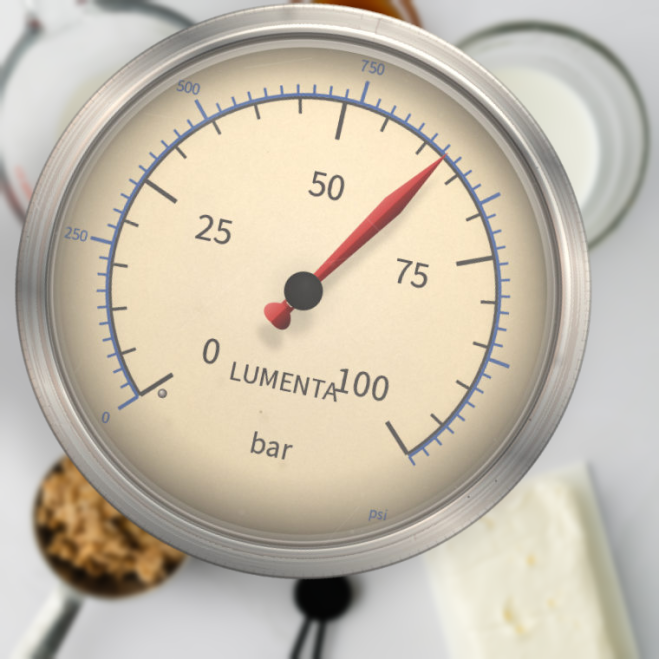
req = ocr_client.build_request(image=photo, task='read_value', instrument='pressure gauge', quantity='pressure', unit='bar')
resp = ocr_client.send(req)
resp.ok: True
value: 62.5 bar
